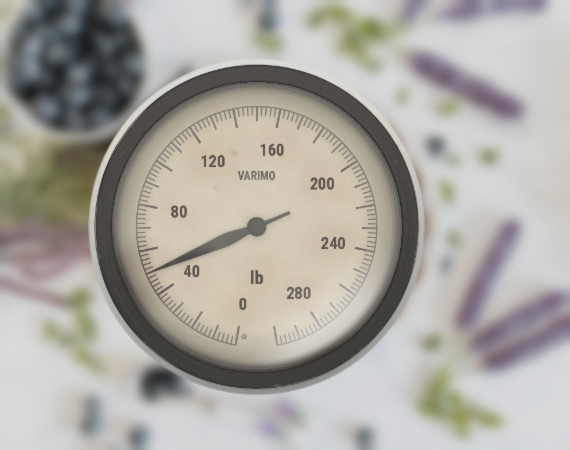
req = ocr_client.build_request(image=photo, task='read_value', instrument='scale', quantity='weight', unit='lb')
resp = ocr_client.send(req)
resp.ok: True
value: 50 lb
